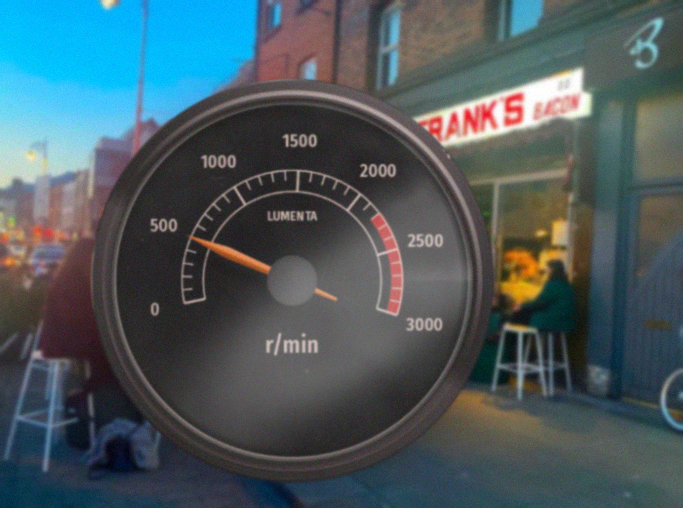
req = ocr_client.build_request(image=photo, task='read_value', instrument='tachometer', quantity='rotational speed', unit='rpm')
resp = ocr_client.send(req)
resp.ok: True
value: 500 rpm
